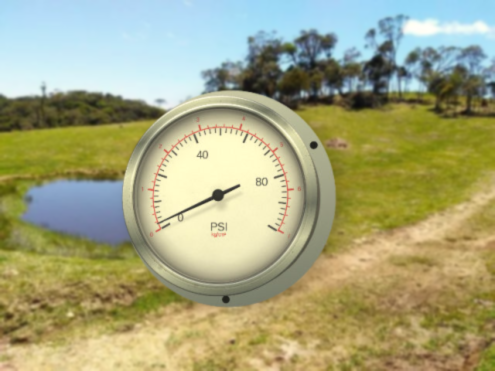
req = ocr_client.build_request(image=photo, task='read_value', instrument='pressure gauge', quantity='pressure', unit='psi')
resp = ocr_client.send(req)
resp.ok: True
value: 2 psi
